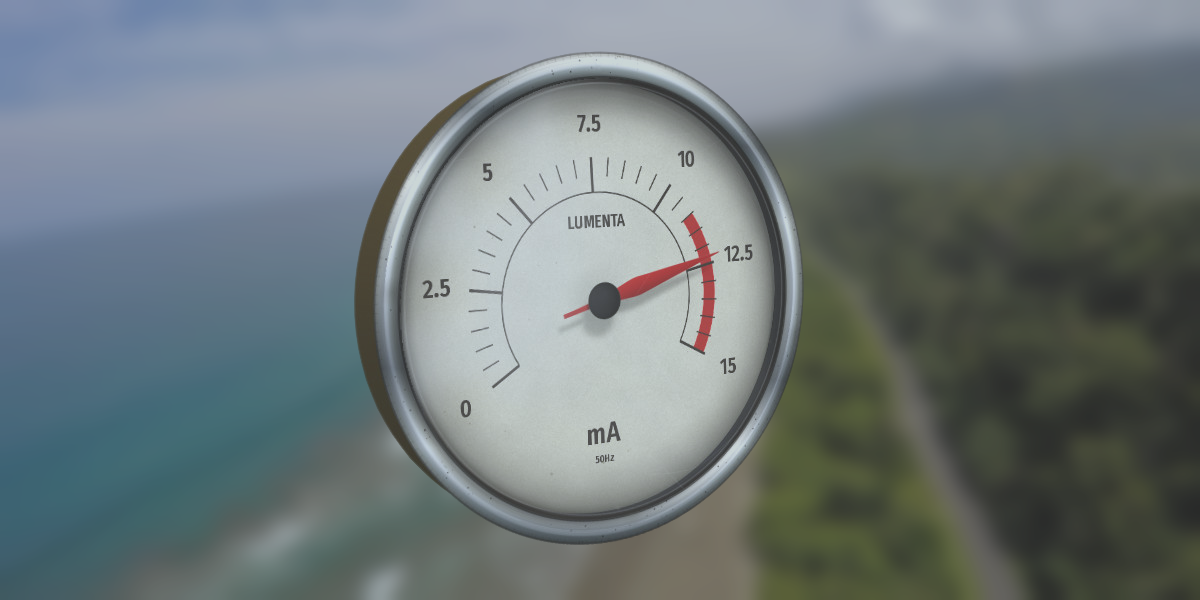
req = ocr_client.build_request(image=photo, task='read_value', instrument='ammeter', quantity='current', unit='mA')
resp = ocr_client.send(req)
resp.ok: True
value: 12.25 mA
